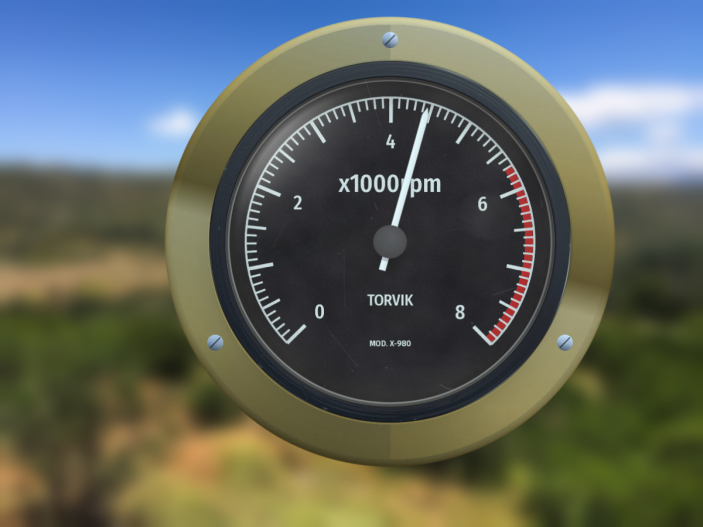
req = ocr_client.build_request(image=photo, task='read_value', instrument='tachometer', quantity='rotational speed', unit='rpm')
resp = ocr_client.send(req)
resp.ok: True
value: 4450 rpm
